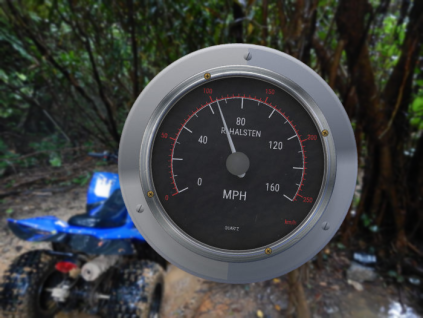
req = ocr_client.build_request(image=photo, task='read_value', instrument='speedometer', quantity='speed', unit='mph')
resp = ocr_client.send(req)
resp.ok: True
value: 65 mph
